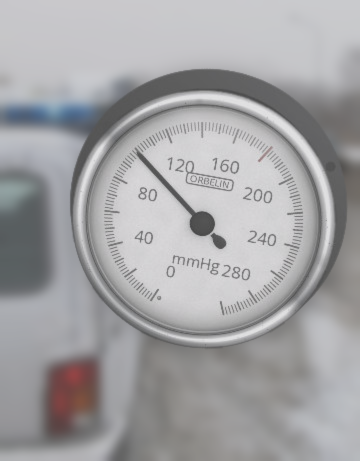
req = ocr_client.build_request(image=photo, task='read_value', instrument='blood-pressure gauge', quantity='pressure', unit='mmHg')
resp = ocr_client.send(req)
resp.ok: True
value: 100 mmHg
